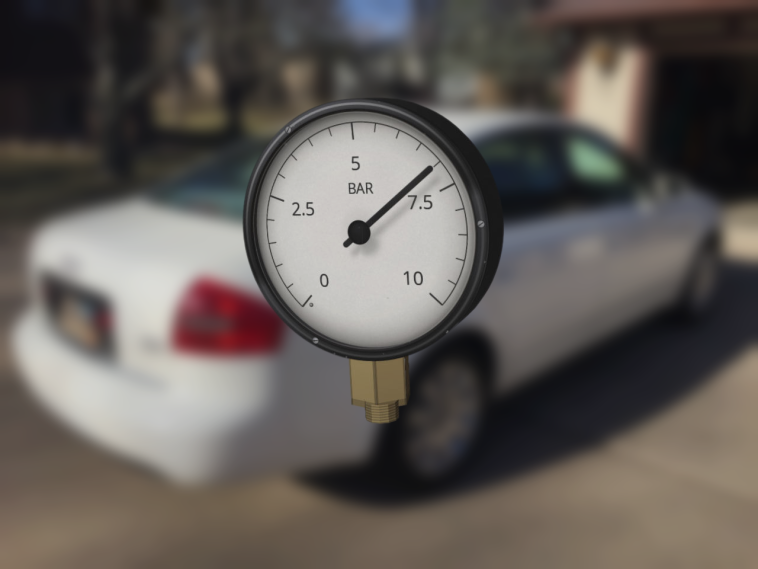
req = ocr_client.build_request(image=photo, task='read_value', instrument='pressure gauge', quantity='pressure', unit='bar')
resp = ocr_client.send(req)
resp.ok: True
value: 7 bar
